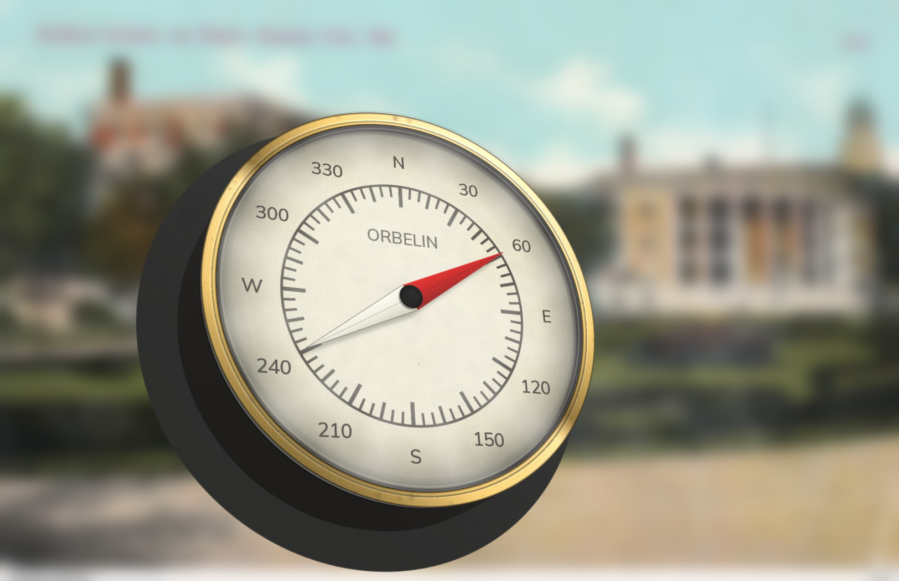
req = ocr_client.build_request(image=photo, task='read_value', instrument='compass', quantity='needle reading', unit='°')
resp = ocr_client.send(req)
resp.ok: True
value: 60 °
